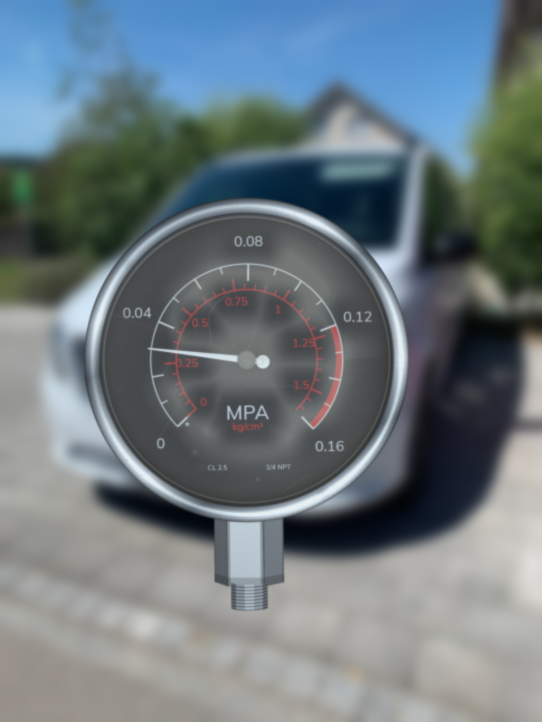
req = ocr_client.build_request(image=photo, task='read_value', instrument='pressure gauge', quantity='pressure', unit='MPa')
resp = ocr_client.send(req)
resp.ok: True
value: 0.03 MPa
